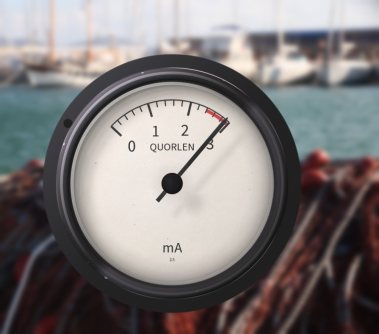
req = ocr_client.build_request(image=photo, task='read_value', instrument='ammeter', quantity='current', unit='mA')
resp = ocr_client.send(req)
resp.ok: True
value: 2.9 mA
